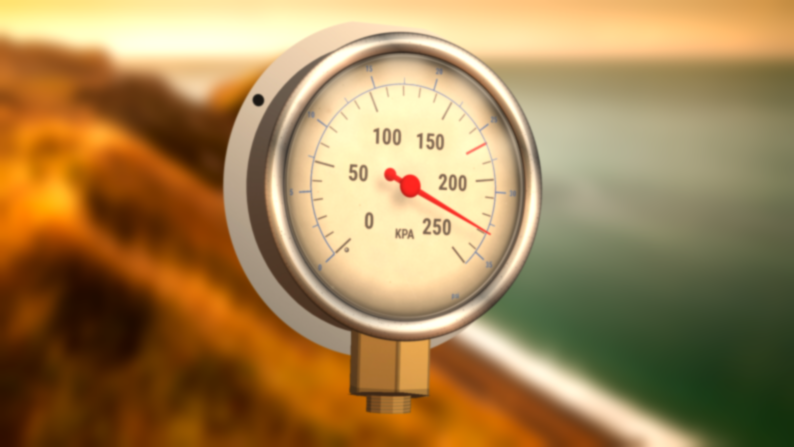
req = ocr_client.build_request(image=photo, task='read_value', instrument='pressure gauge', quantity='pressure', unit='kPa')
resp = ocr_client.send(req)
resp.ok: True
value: 230 kPa
